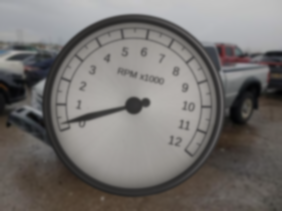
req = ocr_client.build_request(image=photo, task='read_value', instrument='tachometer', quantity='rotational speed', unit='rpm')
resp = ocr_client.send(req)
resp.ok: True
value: 250 rpm
